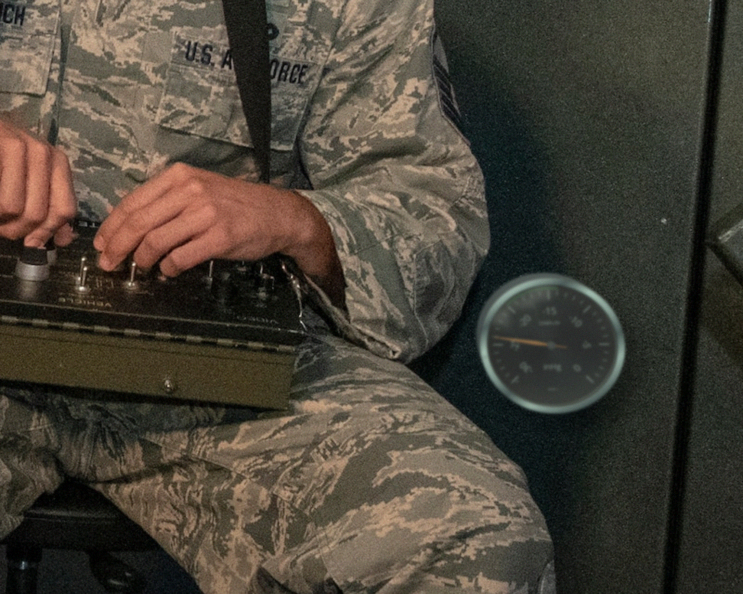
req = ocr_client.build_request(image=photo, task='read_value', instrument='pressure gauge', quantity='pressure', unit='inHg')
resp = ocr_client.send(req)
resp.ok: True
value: -24 inHg
